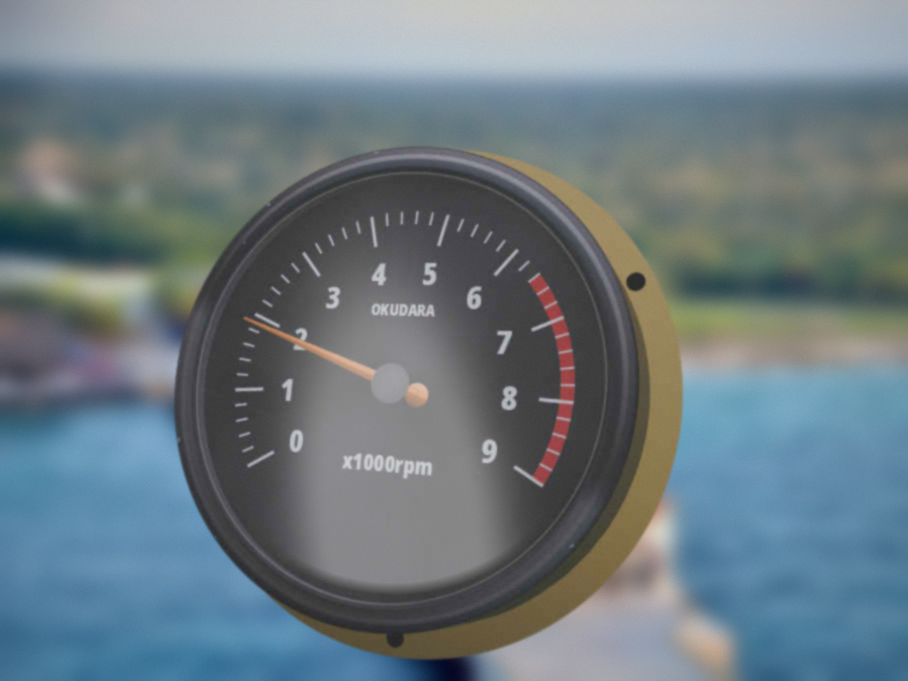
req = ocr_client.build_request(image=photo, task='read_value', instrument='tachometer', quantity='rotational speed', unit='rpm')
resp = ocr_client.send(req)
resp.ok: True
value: 1900 rpm
